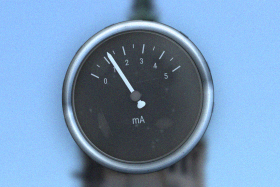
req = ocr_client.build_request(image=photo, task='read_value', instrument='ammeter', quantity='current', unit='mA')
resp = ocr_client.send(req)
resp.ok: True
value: 1.25 mA
